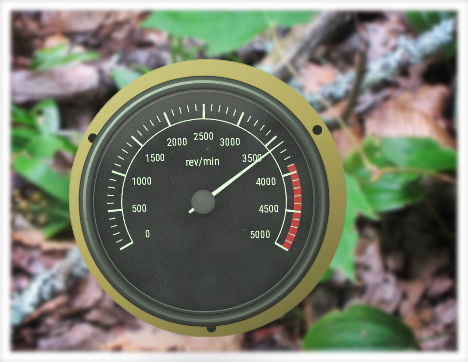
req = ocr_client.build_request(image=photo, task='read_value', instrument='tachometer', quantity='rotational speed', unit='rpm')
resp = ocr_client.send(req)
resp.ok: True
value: 3600 rpm
